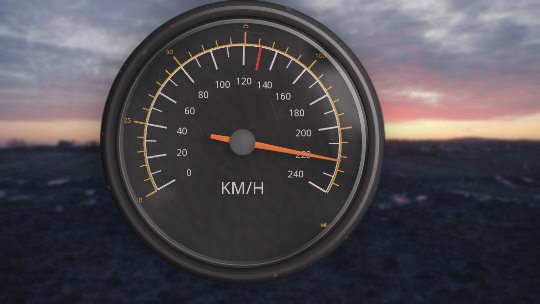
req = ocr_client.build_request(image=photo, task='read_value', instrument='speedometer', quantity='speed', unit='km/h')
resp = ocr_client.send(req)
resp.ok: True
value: 220 km/h
